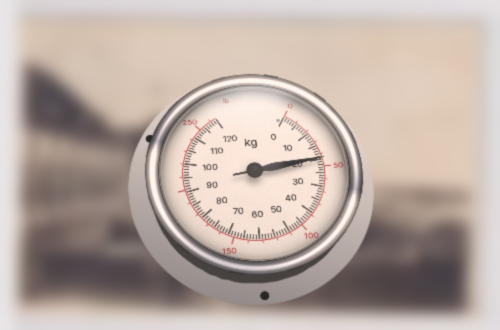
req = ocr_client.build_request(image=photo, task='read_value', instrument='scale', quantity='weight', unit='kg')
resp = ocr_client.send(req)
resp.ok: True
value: 20 kg
